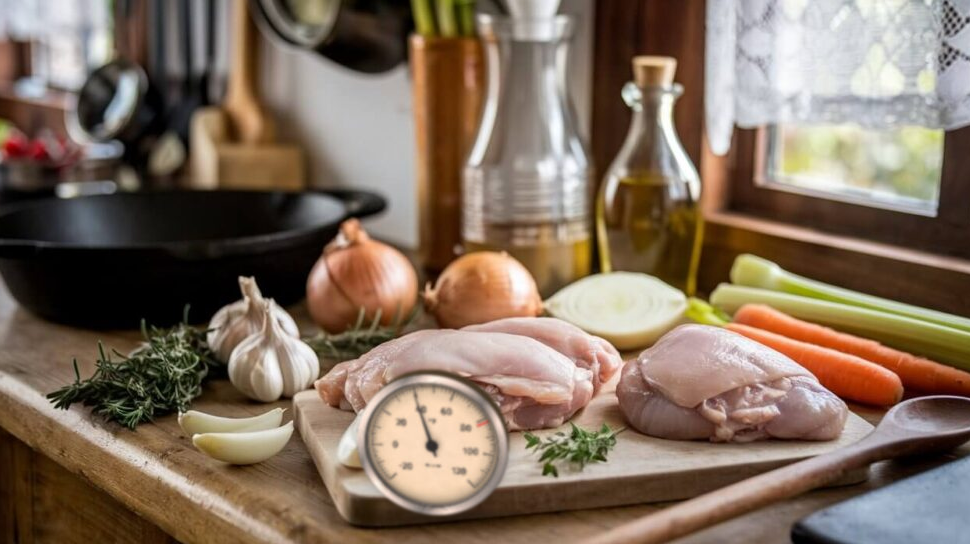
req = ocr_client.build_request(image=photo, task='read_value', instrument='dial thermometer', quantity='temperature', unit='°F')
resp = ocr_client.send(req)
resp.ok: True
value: 40 °F
